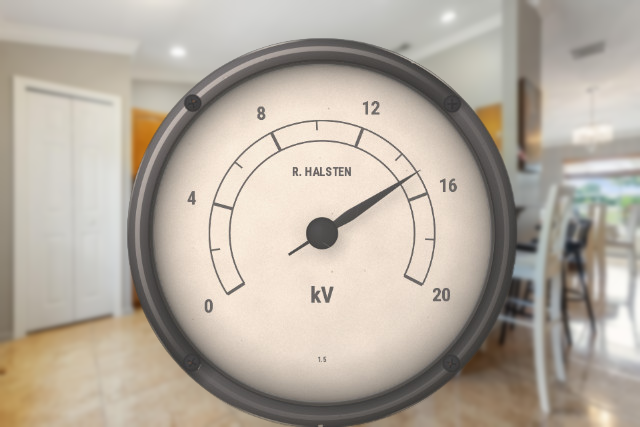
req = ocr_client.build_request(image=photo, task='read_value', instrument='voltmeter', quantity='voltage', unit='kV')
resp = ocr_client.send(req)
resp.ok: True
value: 15 kV
